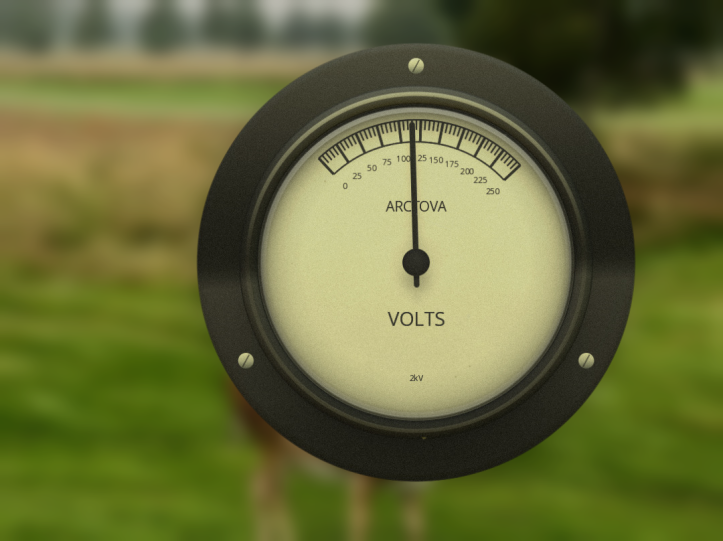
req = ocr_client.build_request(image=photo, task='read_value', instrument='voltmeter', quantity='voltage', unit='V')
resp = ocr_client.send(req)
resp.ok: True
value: 115 V
